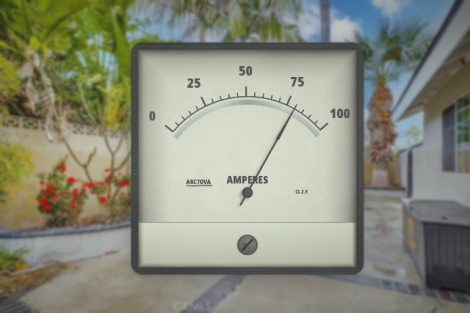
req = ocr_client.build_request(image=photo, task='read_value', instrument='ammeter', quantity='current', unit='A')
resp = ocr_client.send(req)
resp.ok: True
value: 80 A
